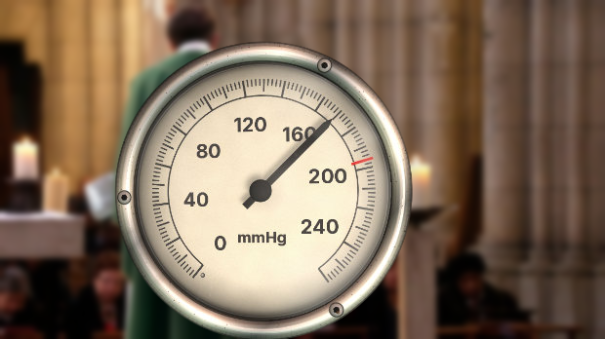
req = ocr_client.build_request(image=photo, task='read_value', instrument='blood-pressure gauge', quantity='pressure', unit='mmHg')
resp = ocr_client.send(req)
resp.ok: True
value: 170 mmHg
